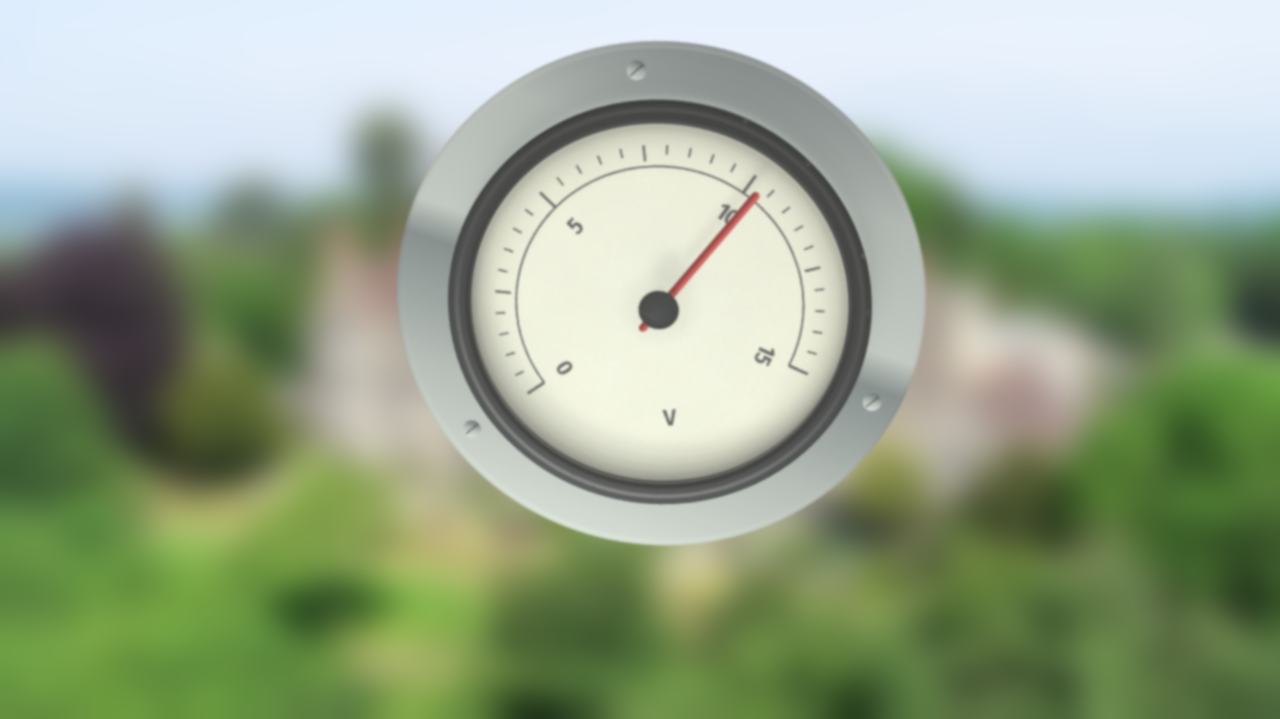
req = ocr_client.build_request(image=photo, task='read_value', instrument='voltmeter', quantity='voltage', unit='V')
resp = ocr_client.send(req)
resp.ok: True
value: 10.25 V
